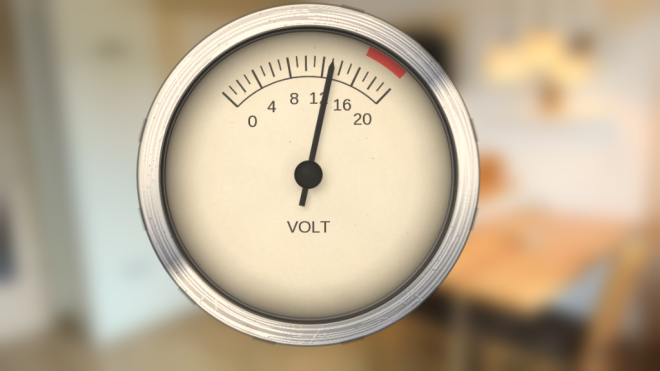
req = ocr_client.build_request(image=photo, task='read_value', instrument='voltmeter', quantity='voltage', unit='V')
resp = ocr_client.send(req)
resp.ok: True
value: 13 V
